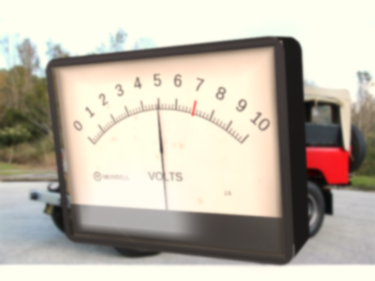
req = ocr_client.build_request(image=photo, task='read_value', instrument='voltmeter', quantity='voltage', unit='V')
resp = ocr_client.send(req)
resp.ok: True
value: 5 V
